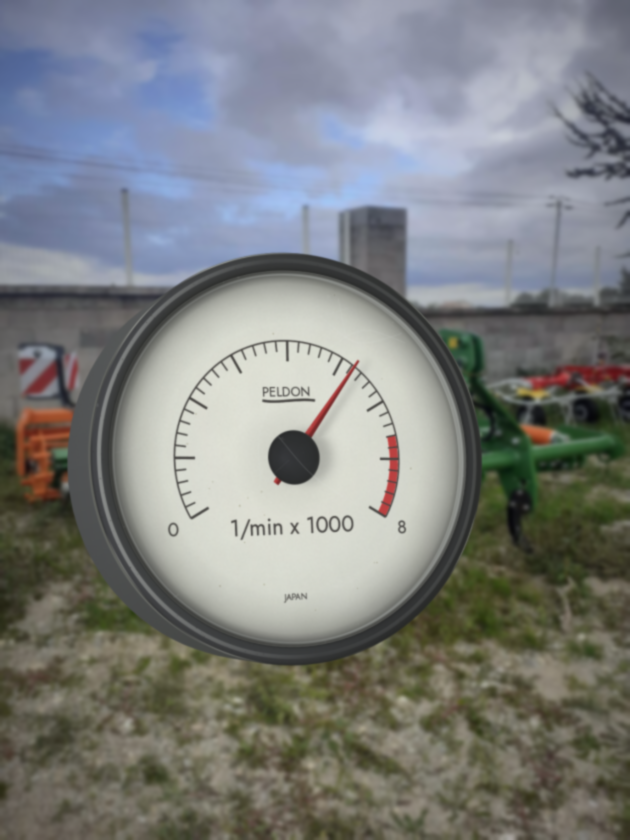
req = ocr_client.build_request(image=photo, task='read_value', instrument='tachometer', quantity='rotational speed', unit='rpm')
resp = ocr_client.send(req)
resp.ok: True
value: 5200 rpm
